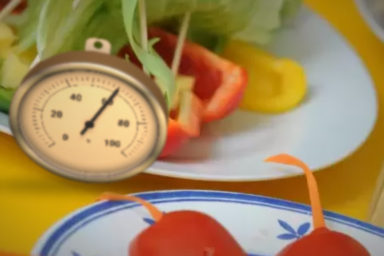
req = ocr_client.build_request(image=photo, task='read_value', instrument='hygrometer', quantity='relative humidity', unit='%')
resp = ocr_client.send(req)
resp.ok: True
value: 60 %
